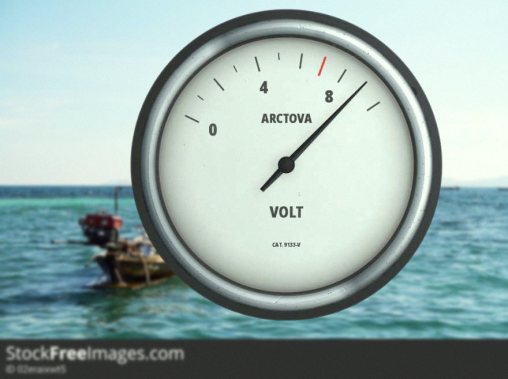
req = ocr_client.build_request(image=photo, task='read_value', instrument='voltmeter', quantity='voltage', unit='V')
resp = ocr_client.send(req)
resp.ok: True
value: 9 V
